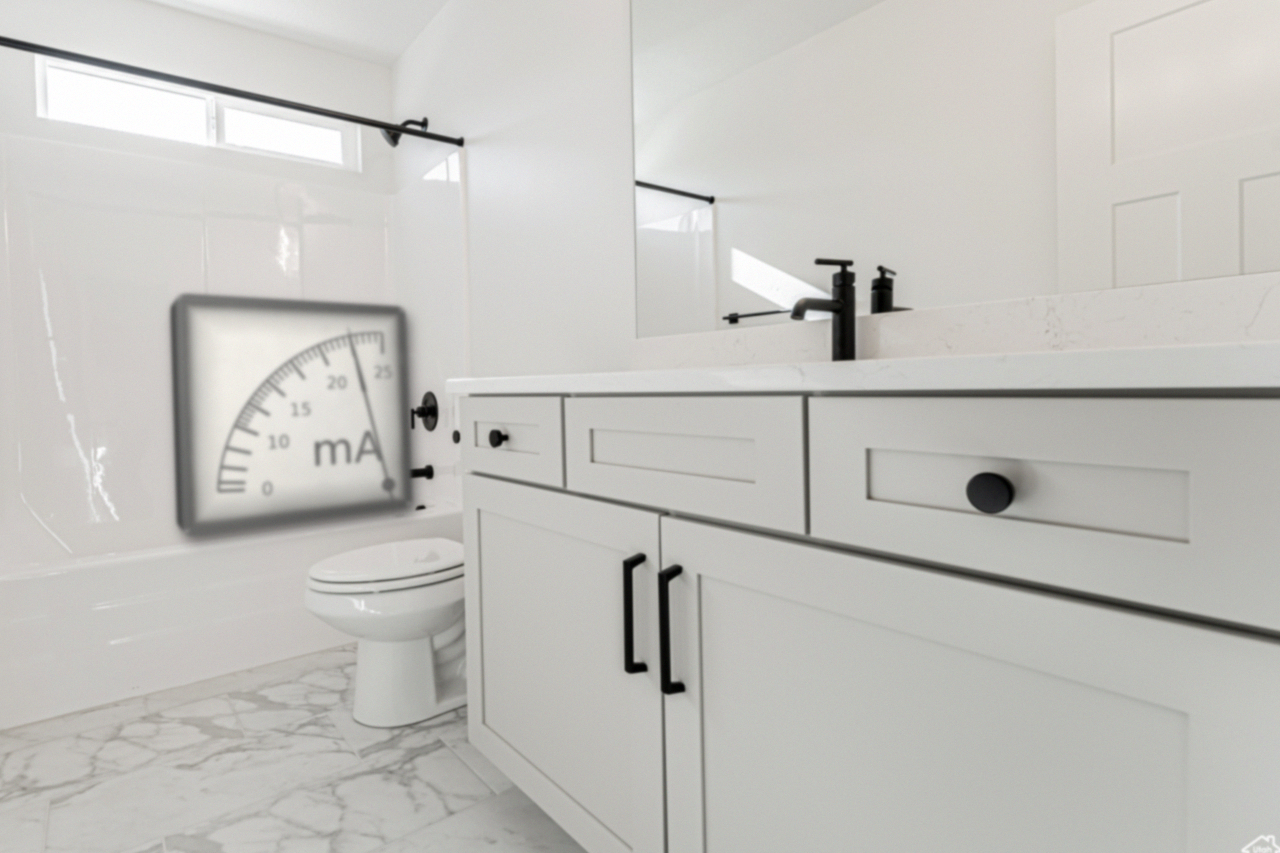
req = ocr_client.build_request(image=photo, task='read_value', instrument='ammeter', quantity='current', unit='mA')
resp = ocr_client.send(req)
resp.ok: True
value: 22.5 mA
